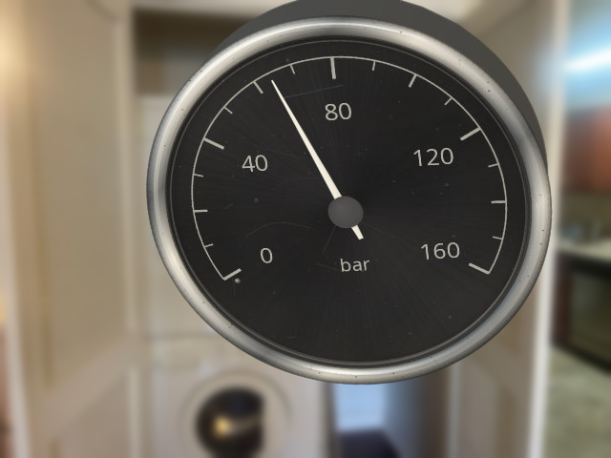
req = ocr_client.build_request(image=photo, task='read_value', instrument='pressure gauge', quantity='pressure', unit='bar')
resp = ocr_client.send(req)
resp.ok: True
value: 65 bar
